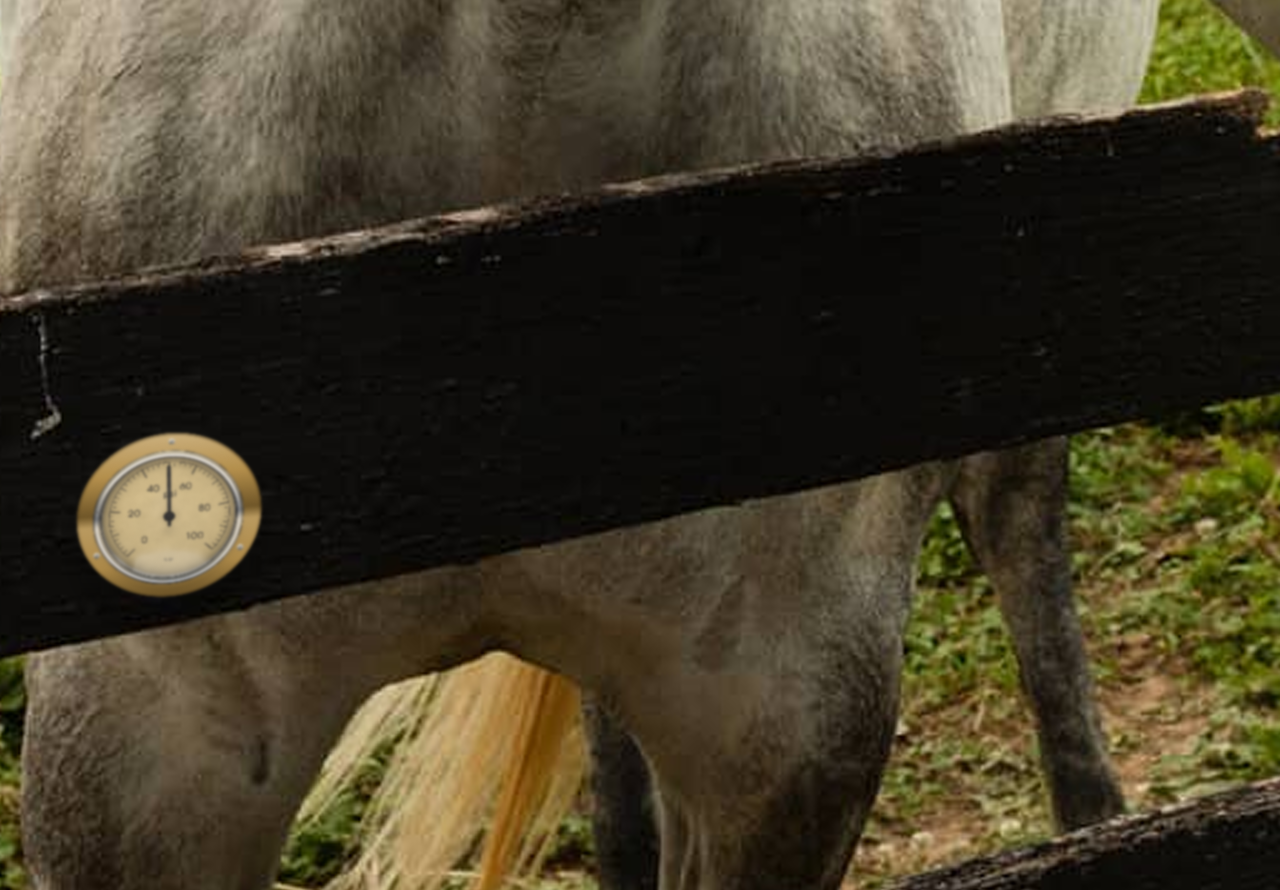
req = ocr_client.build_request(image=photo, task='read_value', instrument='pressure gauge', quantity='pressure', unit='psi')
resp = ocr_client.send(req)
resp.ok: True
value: 50 psi
